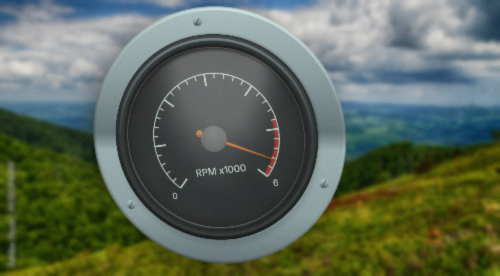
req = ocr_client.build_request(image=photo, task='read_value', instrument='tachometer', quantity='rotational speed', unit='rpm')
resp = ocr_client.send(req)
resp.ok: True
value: 5600 rpm
